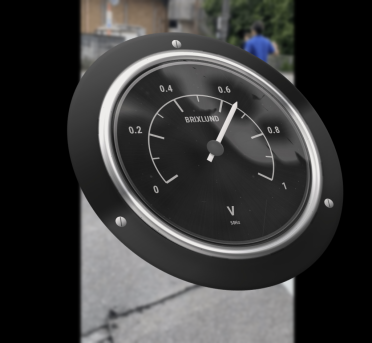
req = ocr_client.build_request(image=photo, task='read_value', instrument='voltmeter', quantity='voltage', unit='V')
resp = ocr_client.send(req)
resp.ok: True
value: 0.65 V
